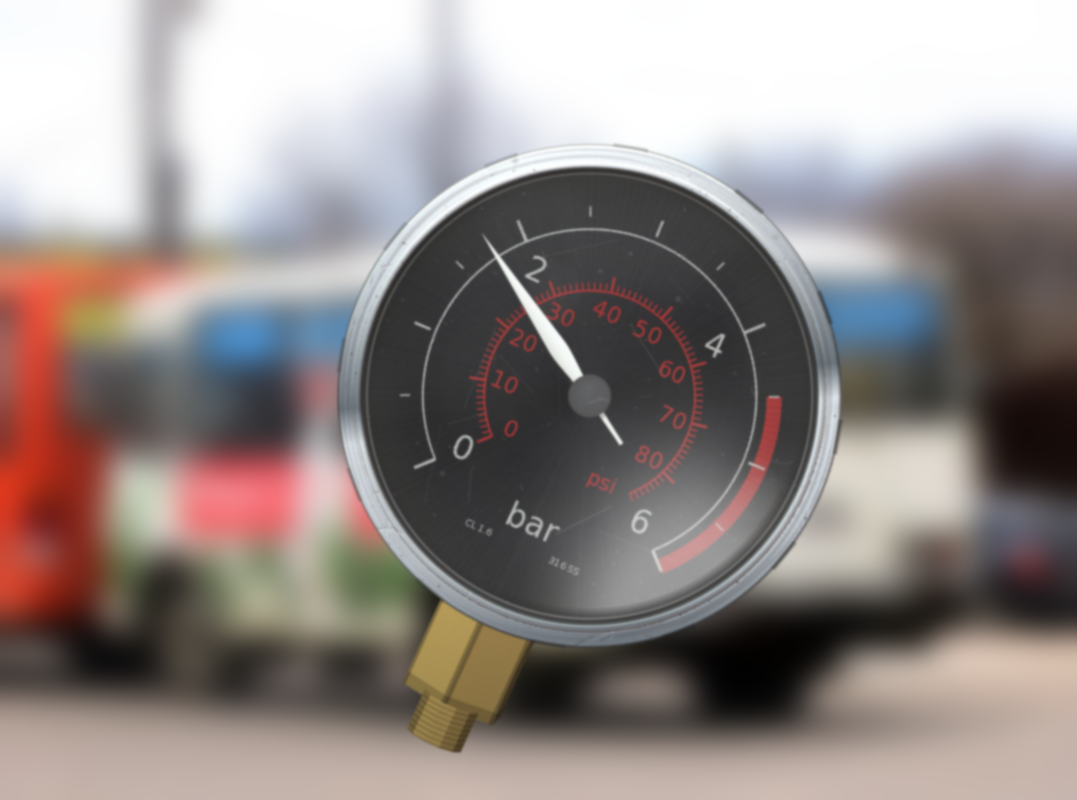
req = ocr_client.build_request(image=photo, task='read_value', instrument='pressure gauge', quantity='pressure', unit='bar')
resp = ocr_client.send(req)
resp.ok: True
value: 1.75 bar
